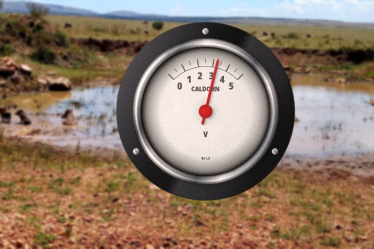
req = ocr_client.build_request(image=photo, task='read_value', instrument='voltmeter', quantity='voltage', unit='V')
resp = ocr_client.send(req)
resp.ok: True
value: 3.25 V
